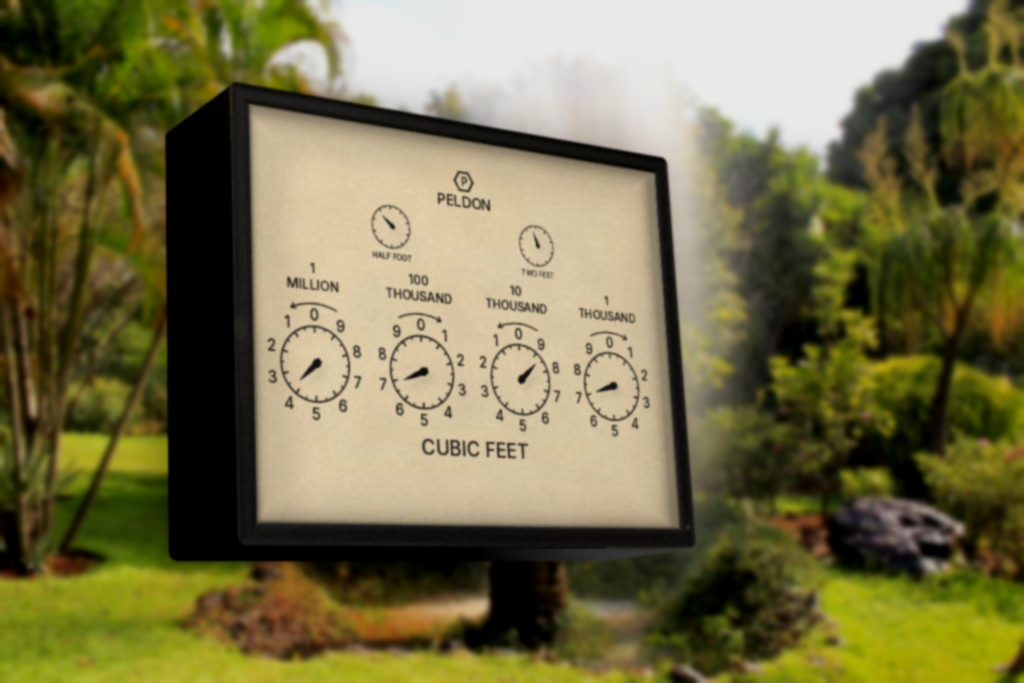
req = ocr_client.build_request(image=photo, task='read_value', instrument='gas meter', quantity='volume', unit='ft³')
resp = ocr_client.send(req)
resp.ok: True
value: 368700 ft³
